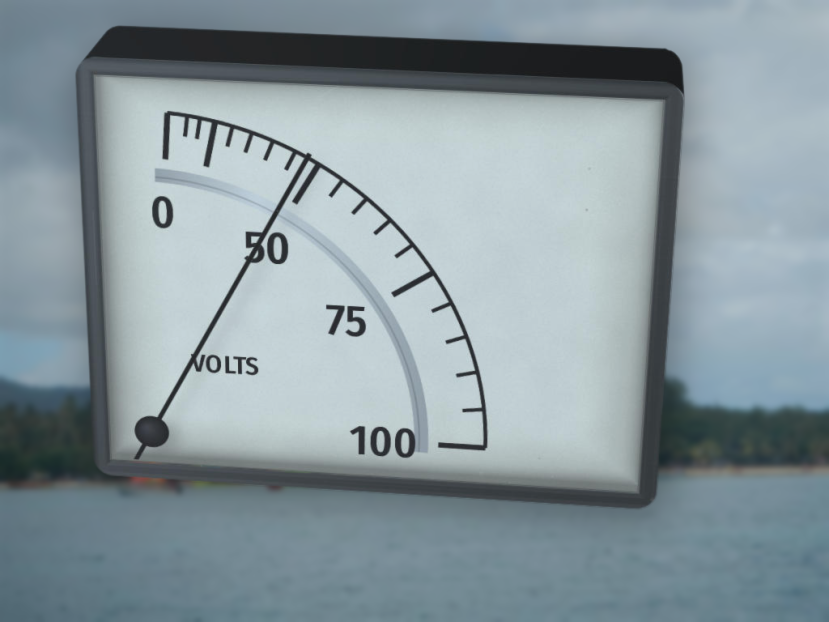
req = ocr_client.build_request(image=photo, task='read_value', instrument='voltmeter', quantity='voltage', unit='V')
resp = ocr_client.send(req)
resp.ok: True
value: 47.5 V
